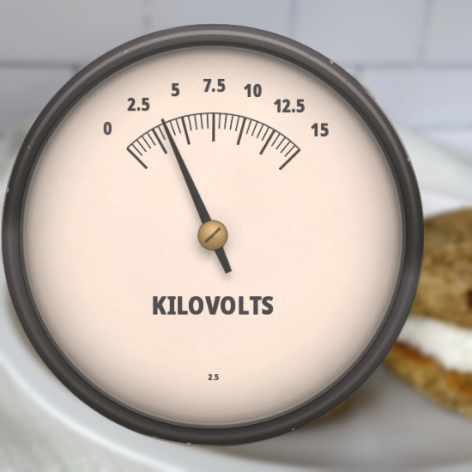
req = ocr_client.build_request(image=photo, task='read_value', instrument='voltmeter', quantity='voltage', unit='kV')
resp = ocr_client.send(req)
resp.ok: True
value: 3.5 kV
